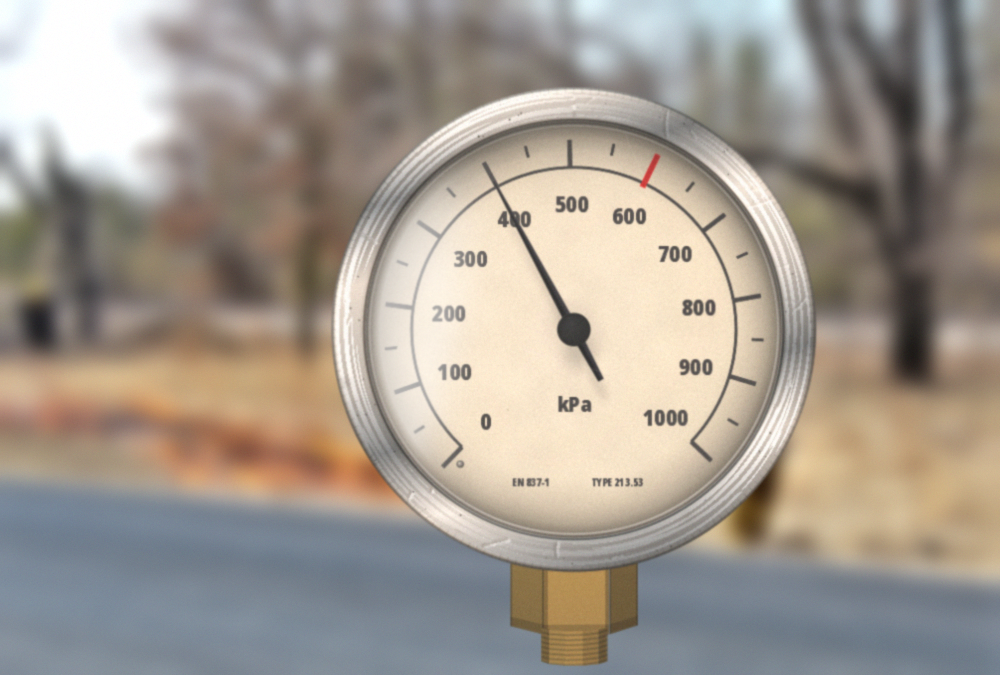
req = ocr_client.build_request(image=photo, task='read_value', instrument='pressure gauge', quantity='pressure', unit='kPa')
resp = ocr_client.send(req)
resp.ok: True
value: 400 kPa
